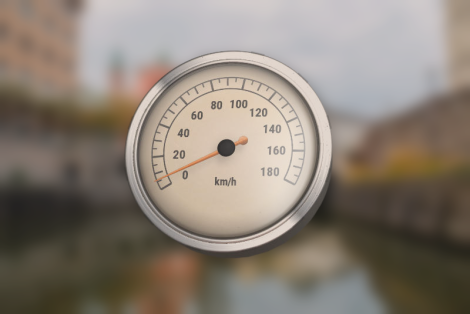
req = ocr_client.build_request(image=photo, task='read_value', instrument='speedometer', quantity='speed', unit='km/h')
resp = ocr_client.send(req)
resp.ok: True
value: 5 km/h
